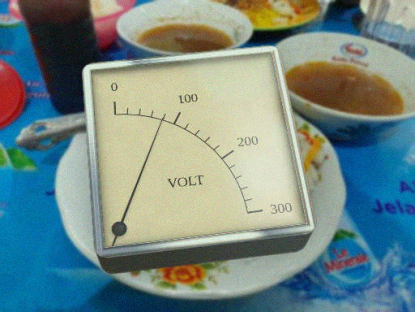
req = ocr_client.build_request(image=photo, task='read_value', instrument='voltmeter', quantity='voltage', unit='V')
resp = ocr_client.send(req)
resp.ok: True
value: 80 V
